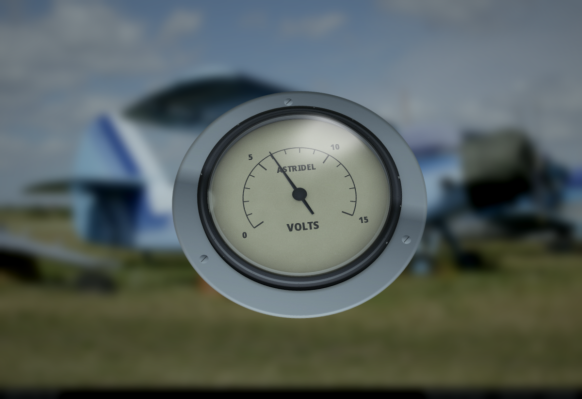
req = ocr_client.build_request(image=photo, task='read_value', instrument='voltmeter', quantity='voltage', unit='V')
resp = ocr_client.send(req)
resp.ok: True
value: 6 V
